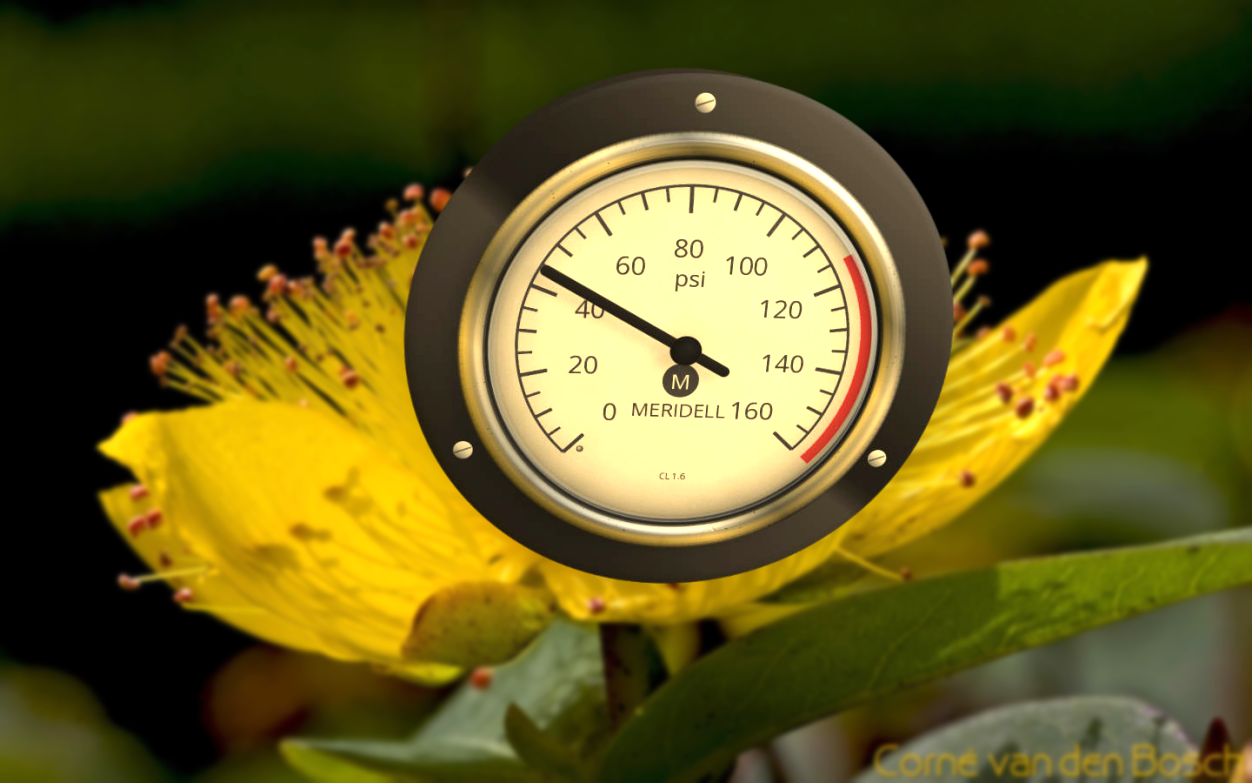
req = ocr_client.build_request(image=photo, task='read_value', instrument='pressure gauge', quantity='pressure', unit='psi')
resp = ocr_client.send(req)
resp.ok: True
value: 45 psi
